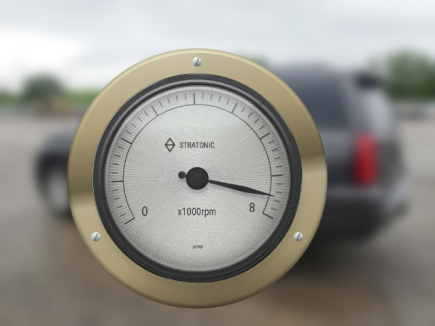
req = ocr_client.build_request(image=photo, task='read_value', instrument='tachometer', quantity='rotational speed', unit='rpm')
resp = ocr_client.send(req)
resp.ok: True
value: 7500 rpm
